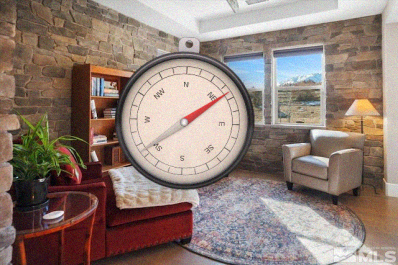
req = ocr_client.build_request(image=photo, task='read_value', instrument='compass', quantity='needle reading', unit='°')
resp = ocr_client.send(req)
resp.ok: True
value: 52.5 °
